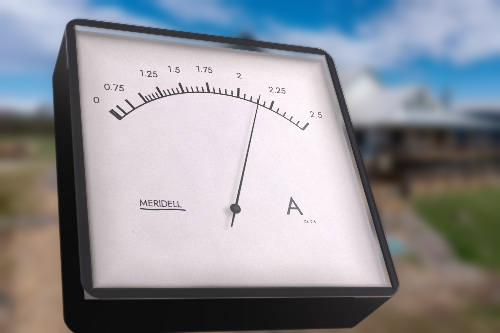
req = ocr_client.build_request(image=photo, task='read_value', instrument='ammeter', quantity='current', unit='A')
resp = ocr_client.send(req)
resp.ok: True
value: 2.15 A
